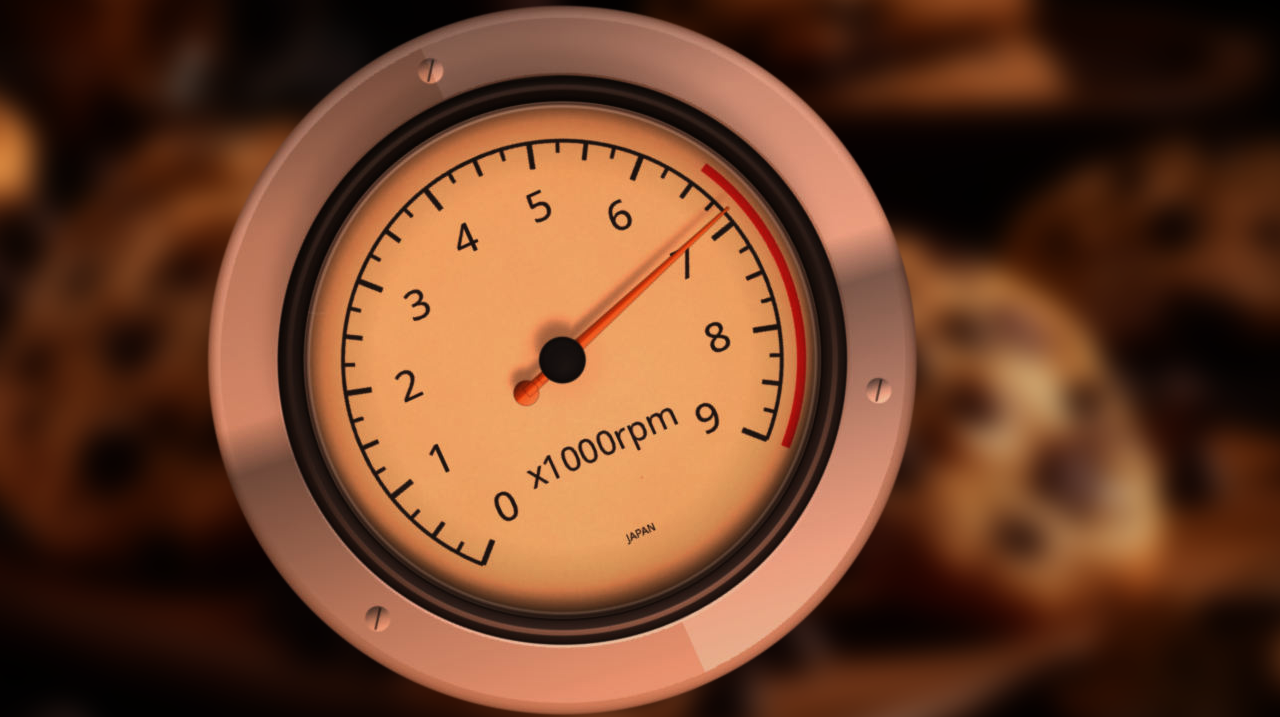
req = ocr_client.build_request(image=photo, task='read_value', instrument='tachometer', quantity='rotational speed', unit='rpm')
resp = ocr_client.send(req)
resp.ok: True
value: 6875 rpm
